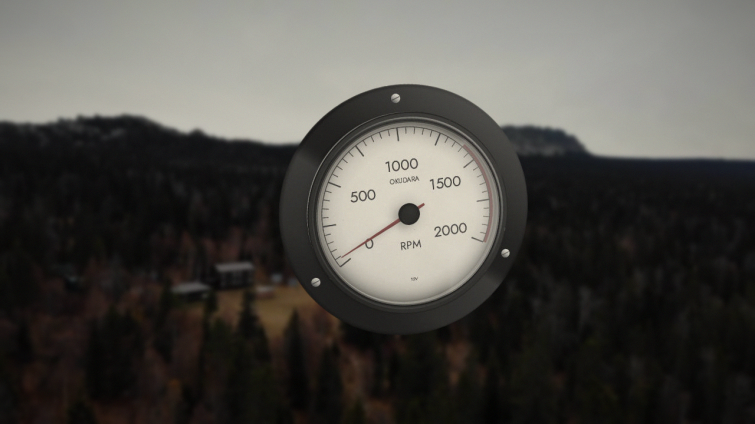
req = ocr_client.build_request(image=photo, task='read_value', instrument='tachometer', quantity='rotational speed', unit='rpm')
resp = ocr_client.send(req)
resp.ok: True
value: 50 rpm
